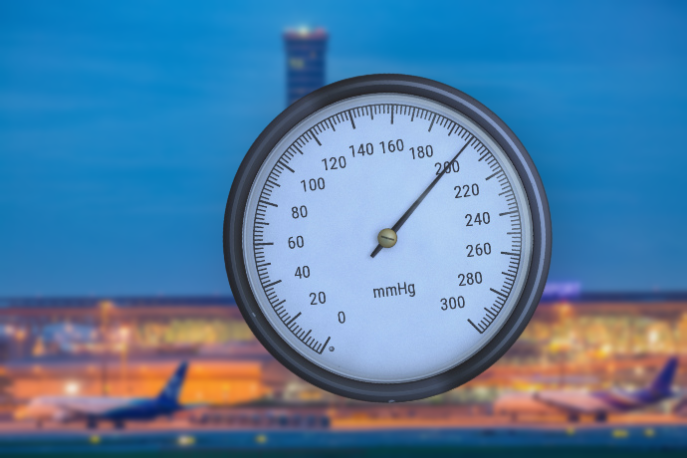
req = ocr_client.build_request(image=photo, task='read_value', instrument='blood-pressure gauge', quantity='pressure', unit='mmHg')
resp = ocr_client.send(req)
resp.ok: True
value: 200 mmHg
